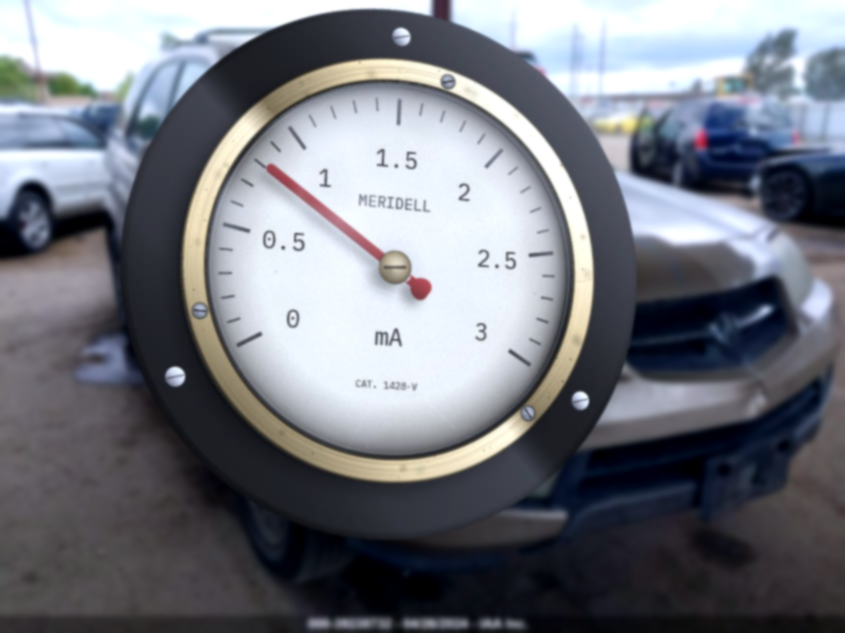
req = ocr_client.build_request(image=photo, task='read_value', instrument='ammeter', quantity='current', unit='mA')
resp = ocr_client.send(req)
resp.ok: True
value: 0.8 mA
